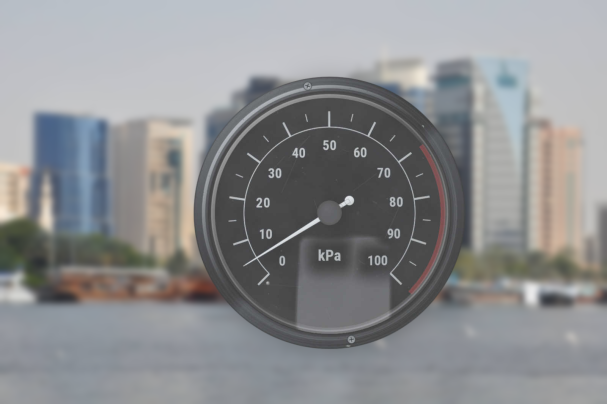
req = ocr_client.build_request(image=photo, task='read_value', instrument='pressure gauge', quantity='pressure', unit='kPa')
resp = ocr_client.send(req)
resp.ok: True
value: 5 kPa
